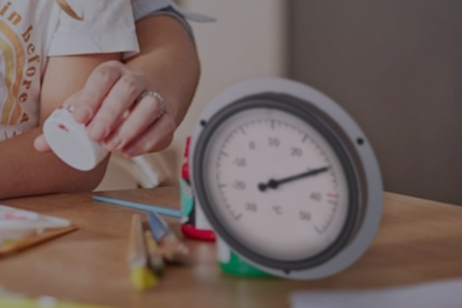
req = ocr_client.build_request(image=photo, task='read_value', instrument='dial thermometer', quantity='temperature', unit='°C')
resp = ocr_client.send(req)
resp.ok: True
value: 30 °C
